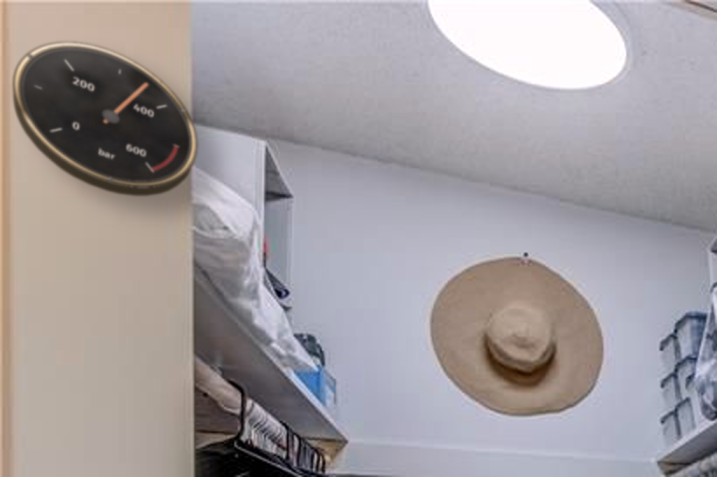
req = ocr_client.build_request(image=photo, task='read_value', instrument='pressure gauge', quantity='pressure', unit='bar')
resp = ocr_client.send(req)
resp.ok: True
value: 350 bar
